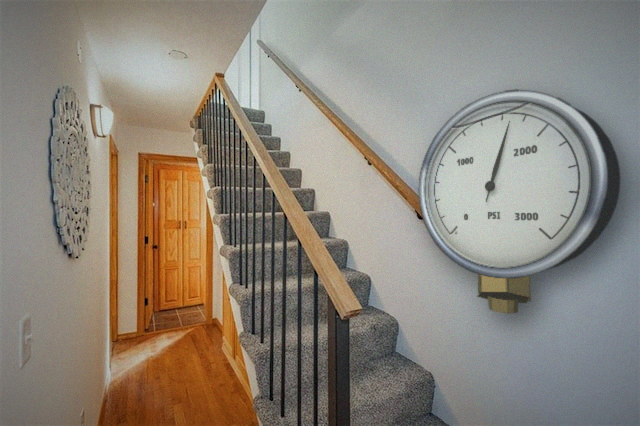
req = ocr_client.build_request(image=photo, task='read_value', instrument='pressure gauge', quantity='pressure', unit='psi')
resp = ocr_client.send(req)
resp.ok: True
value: 1700 psi
